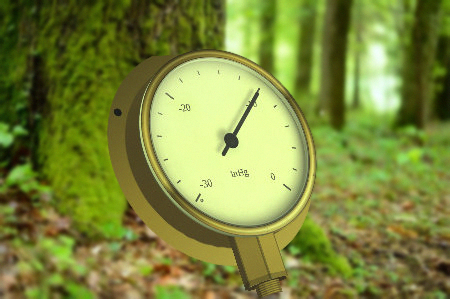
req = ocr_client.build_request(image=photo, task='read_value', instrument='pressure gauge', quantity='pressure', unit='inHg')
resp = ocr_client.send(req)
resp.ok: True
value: -10 inHg
